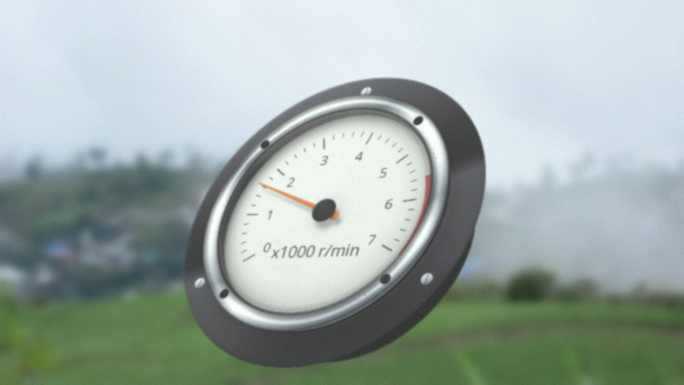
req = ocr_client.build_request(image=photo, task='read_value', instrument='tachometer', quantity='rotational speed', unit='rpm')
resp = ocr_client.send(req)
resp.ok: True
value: 1600 rpm
